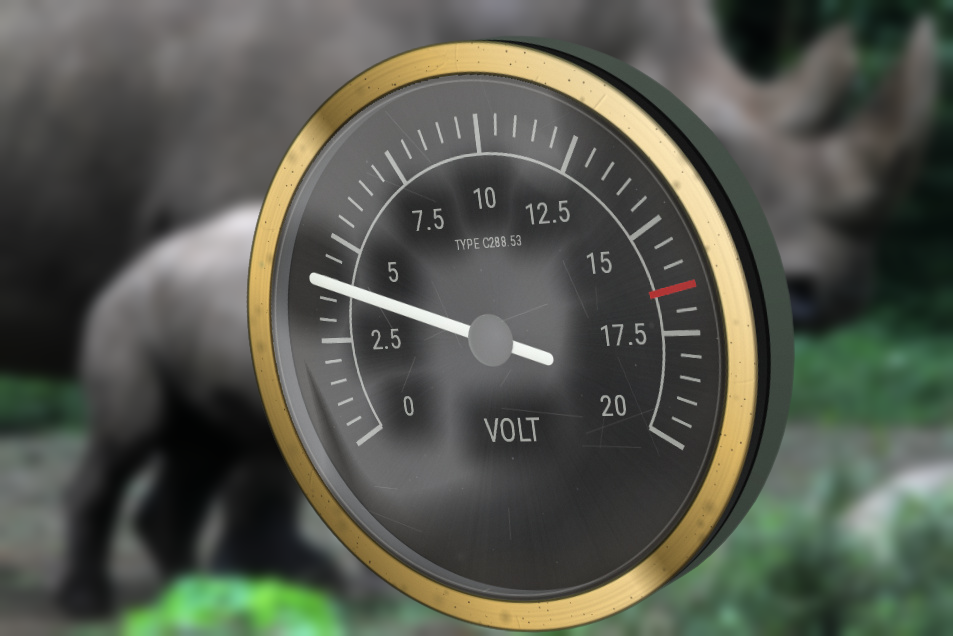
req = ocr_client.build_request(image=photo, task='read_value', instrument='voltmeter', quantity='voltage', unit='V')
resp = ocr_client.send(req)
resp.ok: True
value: 4 V
